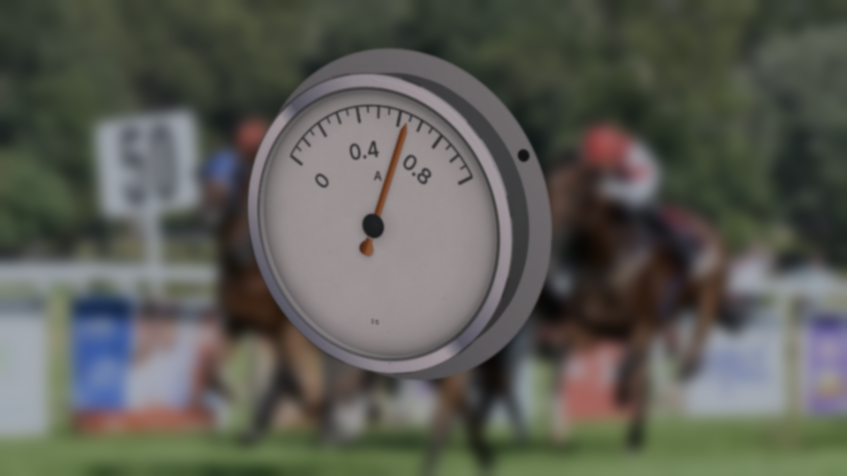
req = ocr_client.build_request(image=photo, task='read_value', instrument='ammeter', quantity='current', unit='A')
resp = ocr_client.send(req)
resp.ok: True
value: 0.65 A
